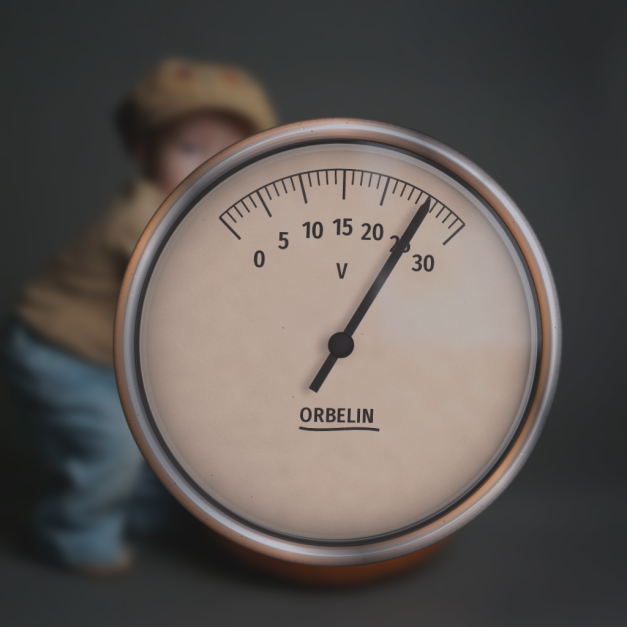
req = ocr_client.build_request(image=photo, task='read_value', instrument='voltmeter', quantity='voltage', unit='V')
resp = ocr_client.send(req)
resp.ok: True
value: 25 V
